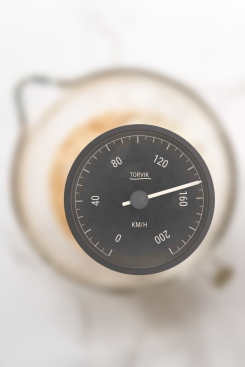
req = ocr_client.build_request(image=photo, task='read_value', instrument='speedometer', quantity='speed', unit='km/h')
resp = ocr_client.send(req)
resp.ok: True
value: 150 km/h
